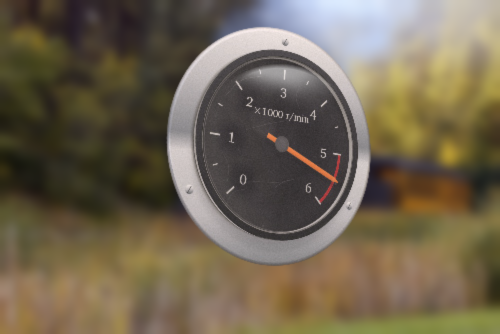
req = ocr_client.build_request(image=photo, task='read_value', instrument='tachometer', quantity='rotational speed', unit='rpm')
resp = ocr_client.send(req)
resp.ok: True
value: 5500 rpm
